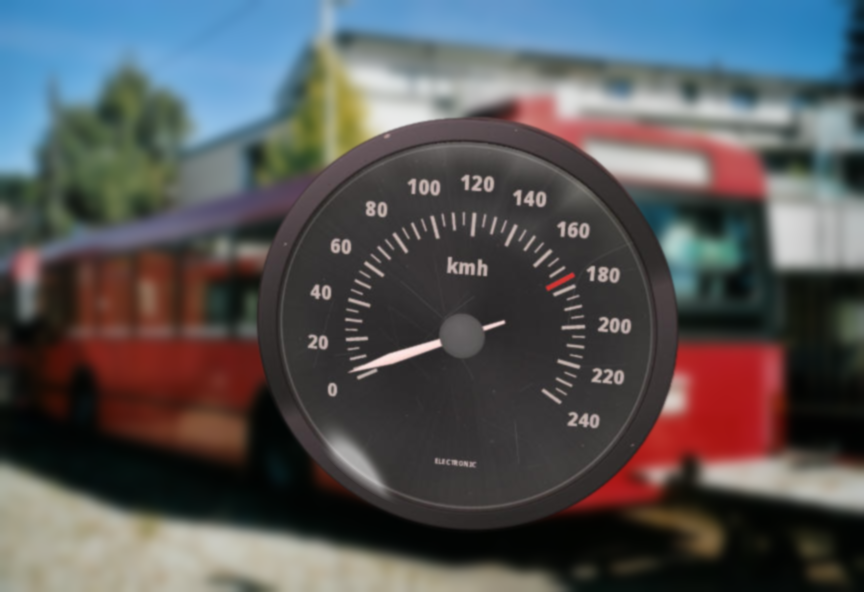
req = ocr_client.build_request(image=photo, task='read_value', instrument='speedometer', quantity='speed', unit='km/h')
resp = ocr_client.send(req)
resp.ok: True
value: 5 km/h
